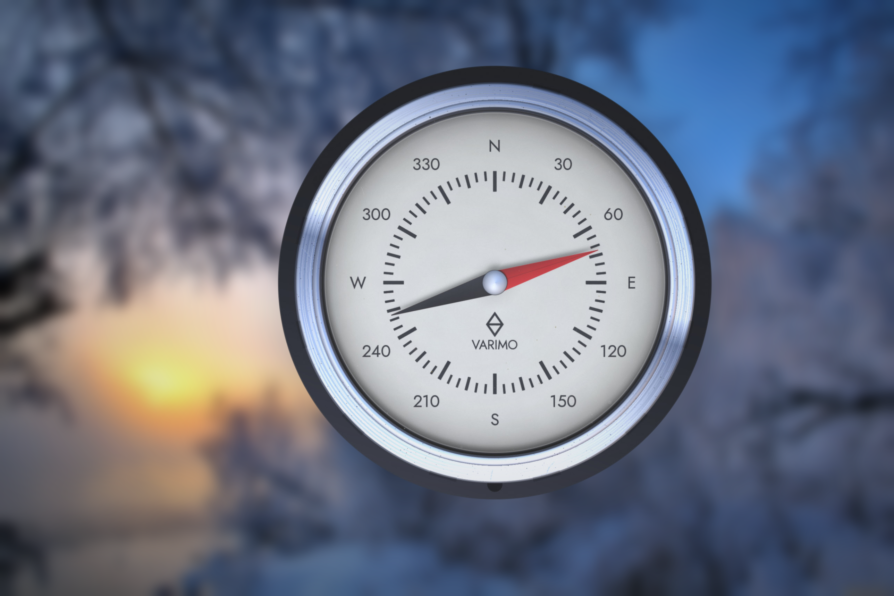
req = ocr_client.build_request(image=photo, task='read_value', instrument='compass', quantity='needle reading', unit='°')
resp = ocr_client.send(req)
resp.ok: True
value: 72.5 °
